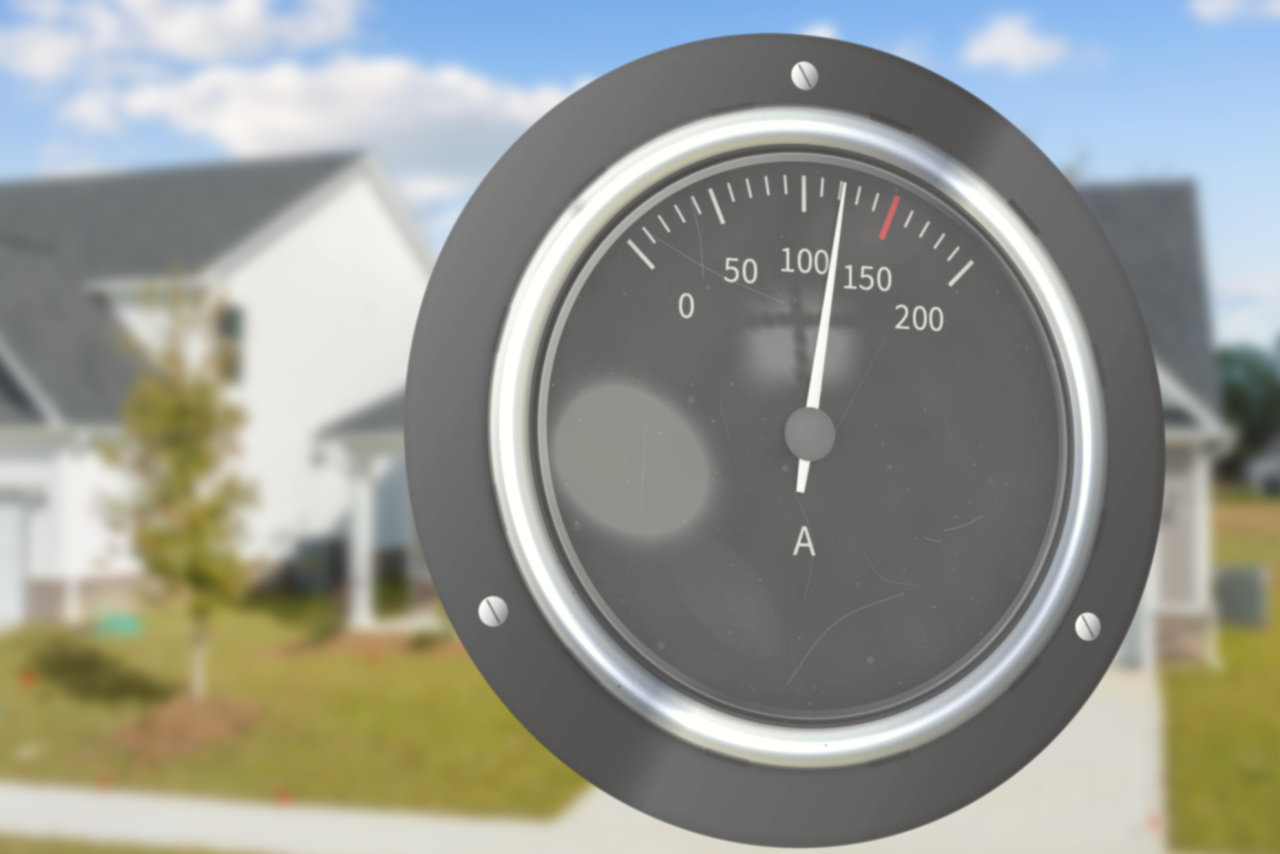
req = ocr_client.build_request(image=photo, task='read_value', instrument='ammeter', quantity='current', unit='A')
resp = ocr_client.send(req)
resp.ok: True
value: 120 A
